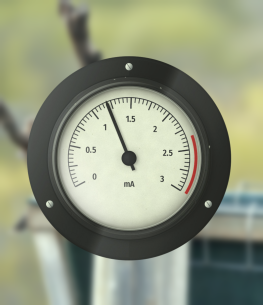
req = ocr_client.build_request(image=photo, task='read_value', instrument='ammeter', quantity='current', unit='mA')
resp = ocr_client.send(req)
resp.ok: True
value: 1.2 mA
